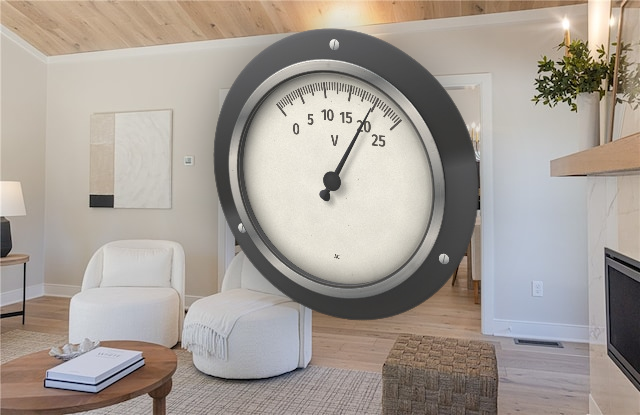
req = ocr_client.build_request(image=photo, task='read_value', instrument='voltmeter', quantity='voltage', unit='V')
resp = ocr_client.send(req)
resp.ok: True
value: 20 V
